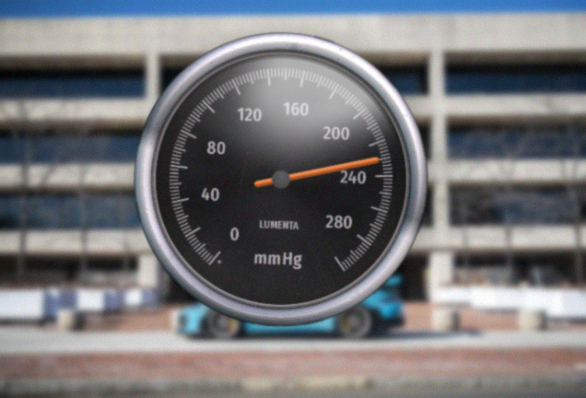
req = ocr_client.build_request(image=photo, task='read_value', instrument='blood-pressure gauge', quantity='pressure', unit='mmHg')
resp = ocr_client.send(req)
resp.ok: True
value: 230 mmHg
